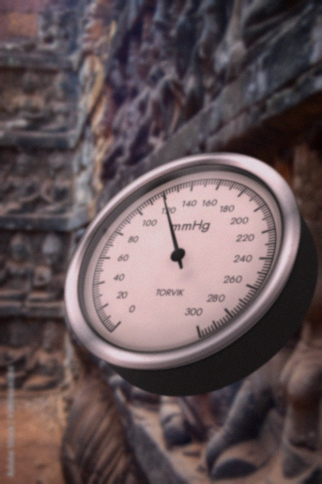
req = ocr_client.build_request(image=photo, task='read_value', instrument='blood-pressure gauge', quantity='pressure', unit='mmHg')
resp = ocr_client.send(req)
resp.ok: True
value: 120 mmHg
